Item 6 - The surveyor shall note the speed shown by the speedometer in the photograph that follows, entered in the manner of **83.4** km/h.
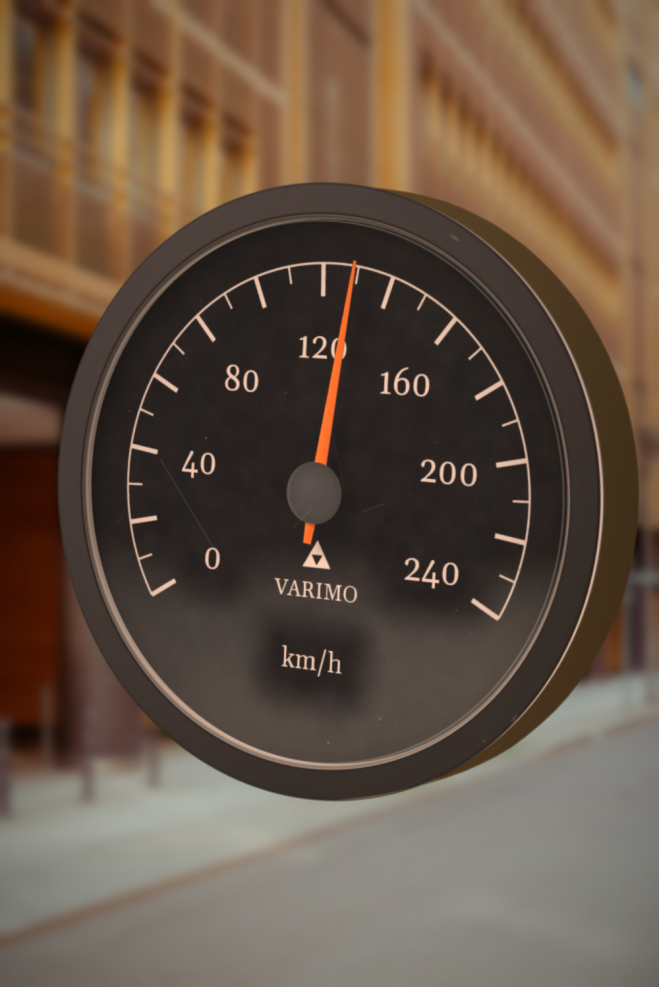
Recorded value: **130** km/h
